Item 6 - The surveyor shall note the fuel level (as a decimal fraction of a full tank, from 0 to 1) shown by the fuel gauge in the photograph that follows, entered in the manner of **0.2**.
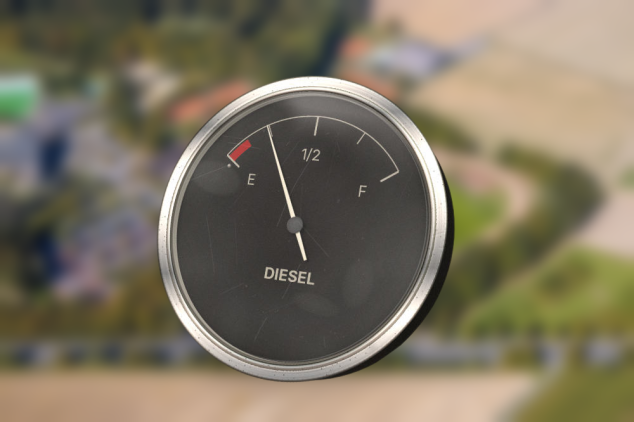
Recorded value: **0.25**
